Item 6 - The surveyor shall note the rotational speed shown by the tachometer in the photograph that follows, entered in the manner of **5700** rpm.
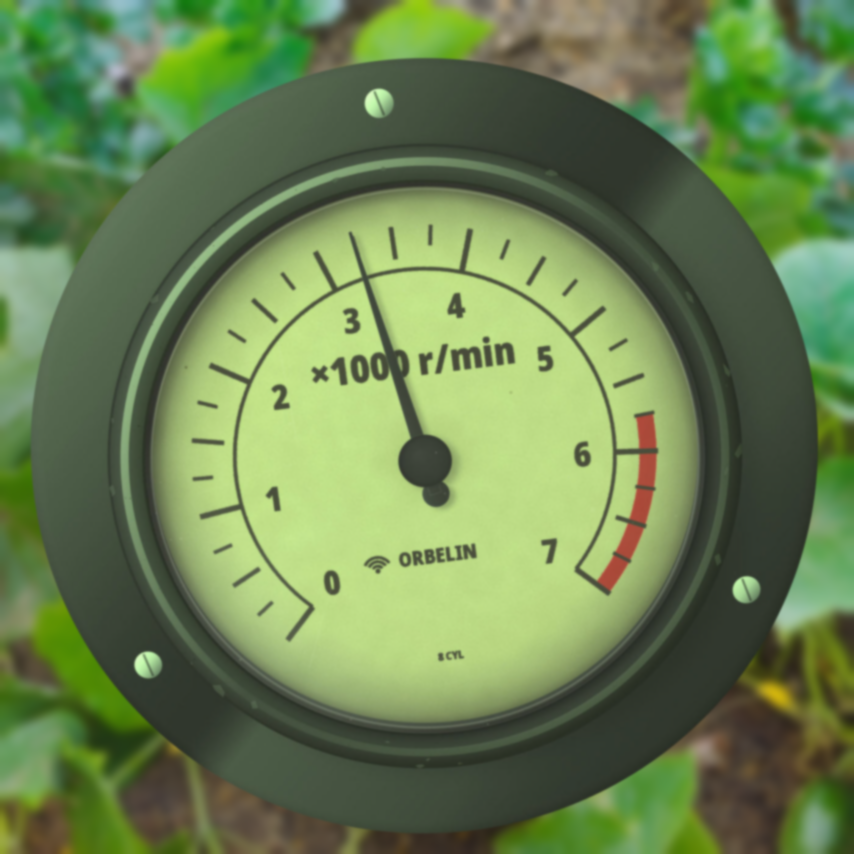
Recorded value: **3250** rpm
